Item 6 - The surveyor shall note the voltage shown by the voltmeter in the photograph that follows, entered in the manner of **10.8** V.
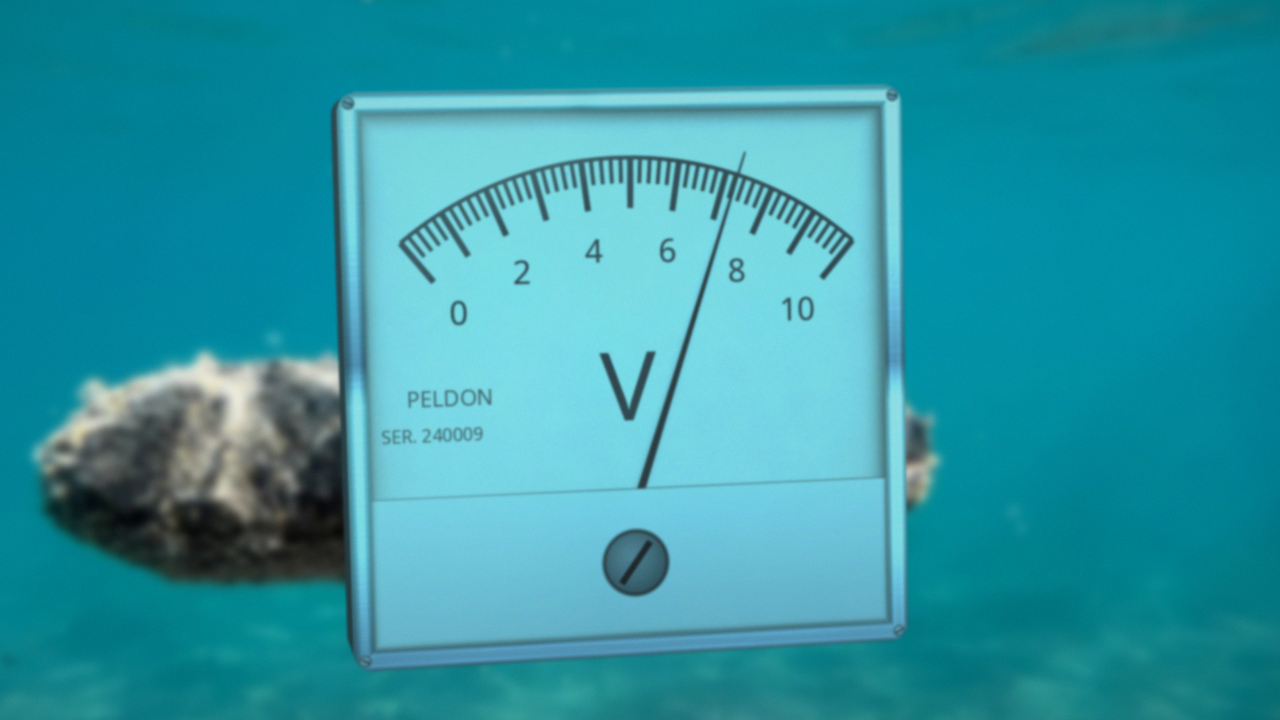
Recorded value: **7.2** V
